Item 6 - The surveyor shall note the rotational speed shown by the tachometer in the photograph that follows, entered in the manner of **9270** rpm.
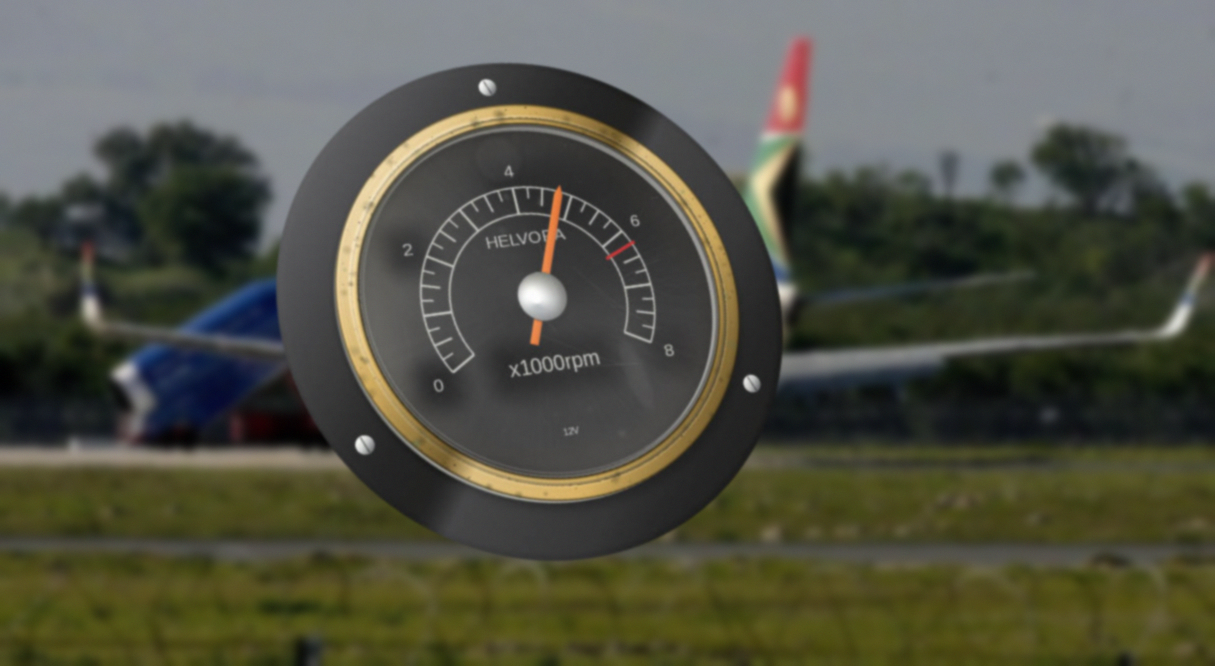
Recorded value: **4750** rpm
